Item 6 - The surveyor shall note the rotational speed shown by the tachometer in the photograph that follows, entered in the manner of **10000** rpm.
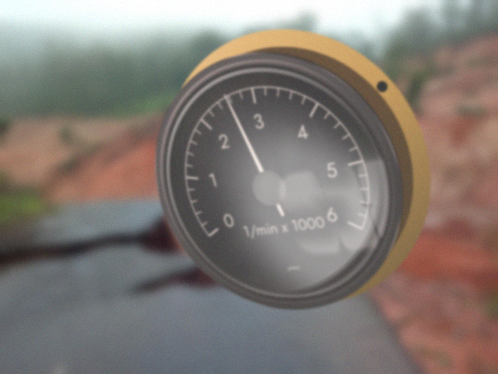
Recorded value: **2600** rpm
